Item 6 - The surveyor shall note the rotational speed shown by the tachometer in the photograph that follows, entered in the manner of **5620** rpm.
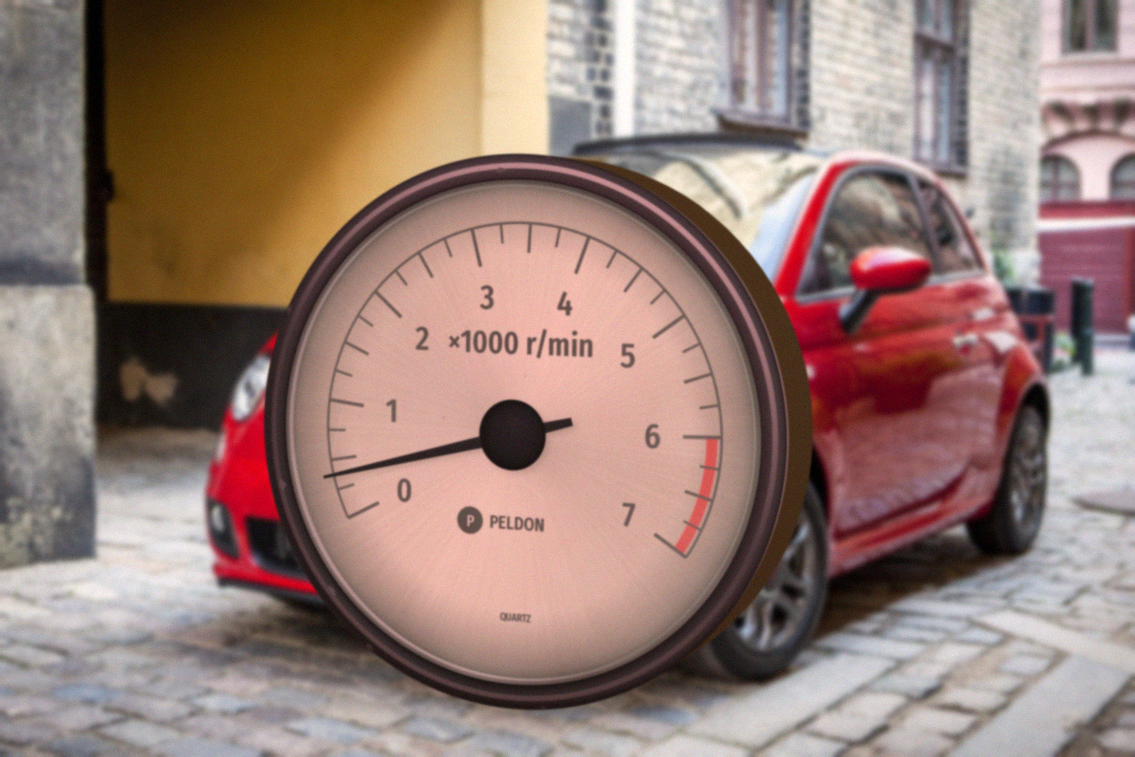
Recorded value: **375** rpm
